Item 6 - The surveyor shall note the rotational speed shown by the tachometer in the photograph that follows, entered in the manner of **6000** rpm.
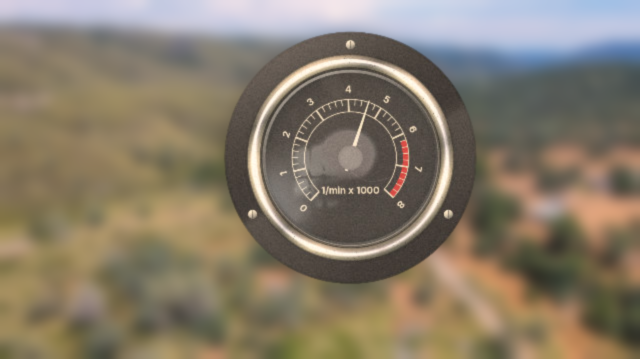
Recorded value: **4600** rpm
